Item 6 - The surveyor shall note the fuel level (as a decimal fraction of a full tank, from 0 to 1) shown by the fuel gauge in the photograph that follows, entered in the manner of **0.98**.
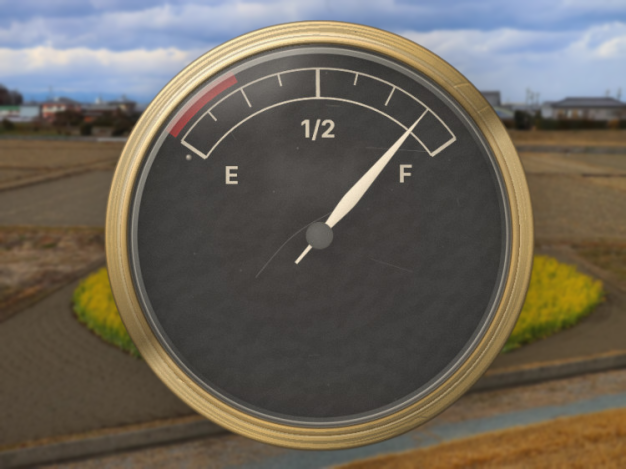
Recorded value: **0.875**
